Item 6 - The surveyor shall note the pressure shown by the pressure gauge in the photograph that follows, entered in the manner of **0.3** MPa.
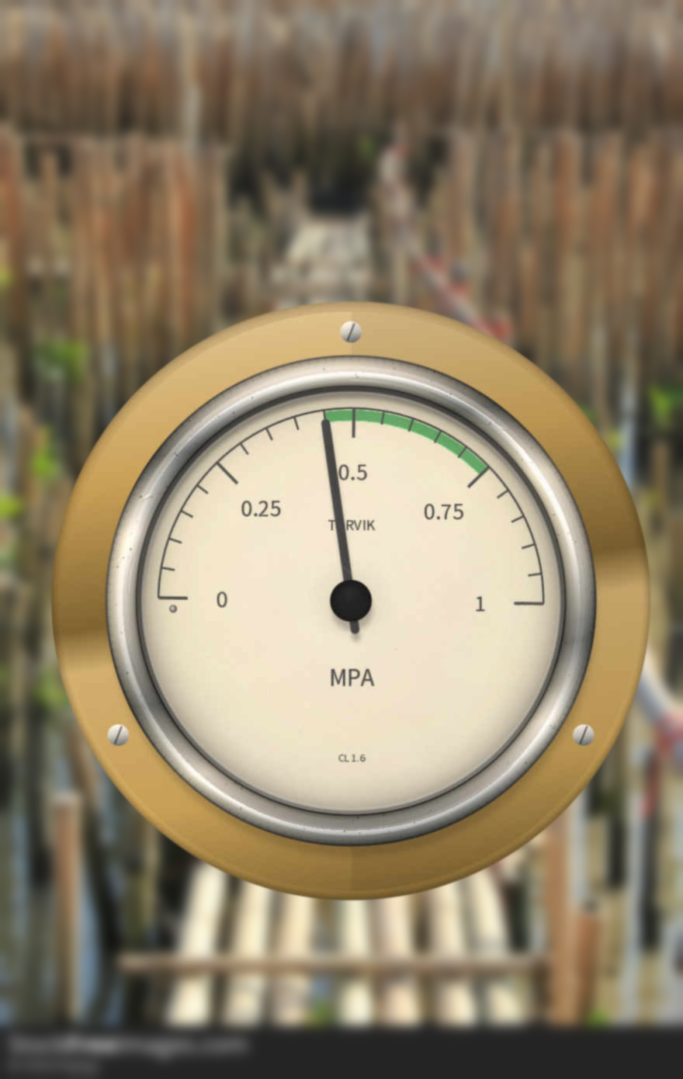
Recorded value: **0.45** MPa
